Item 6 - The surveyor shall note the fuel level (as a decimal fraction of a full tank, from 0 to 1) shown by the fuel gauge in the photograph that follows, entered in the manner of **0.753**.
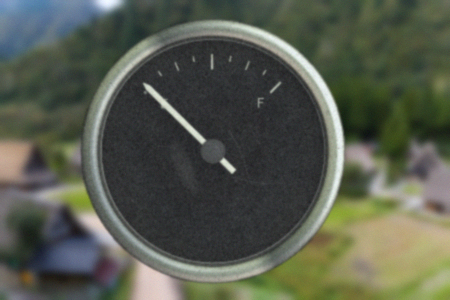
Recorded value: **0**
